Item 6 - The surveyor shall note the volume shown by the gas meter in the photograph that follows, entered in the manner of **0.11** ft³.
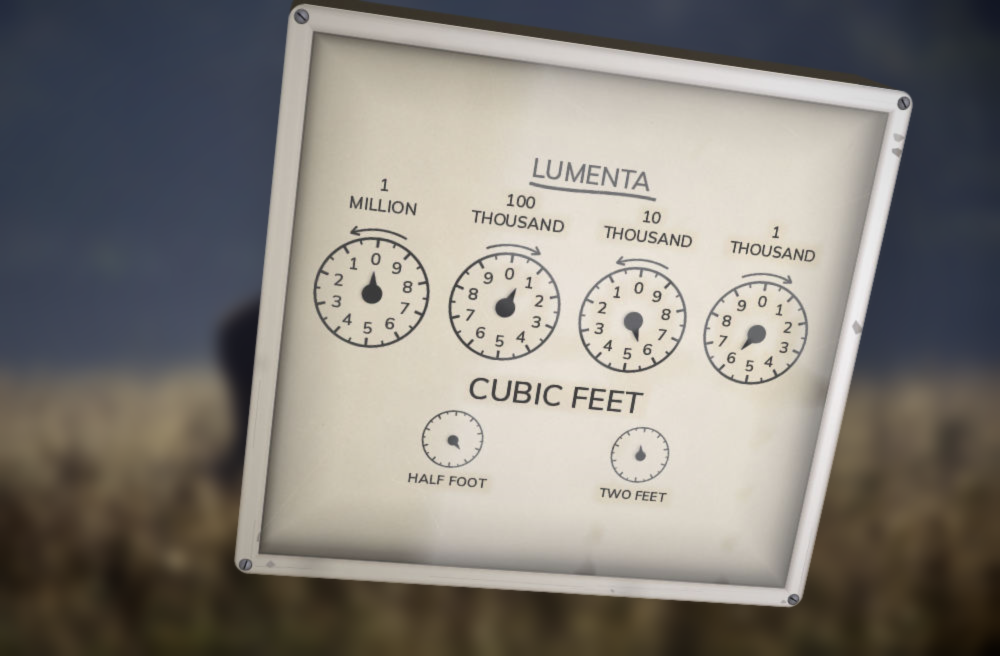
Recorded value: **5600** ft³
